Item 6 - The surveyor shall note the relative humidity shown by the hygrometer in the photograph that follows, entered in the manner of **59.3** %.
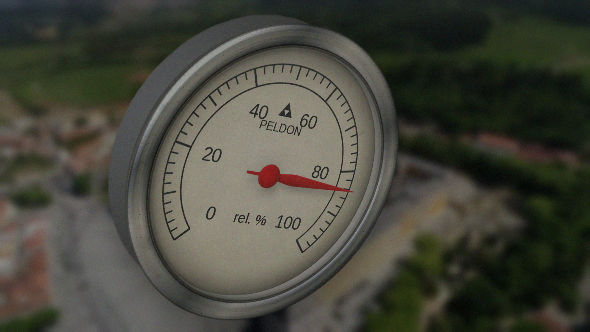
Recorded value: **84** %
